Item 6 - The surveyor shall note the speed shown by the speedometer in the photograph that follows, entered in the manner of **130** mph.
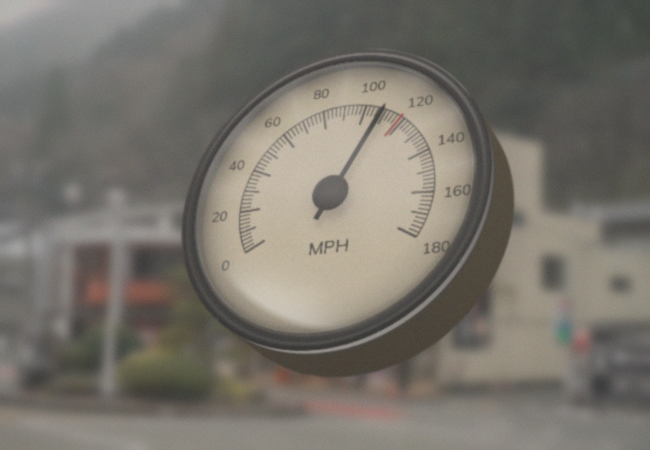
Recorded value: **110** mph
